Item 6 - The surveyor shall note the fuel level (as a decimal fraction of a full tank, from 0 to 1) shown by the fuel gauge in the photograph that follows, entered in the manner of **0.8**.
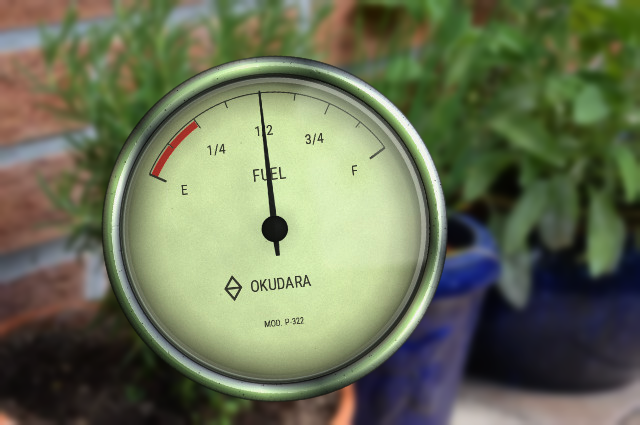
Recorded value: **0.5**
